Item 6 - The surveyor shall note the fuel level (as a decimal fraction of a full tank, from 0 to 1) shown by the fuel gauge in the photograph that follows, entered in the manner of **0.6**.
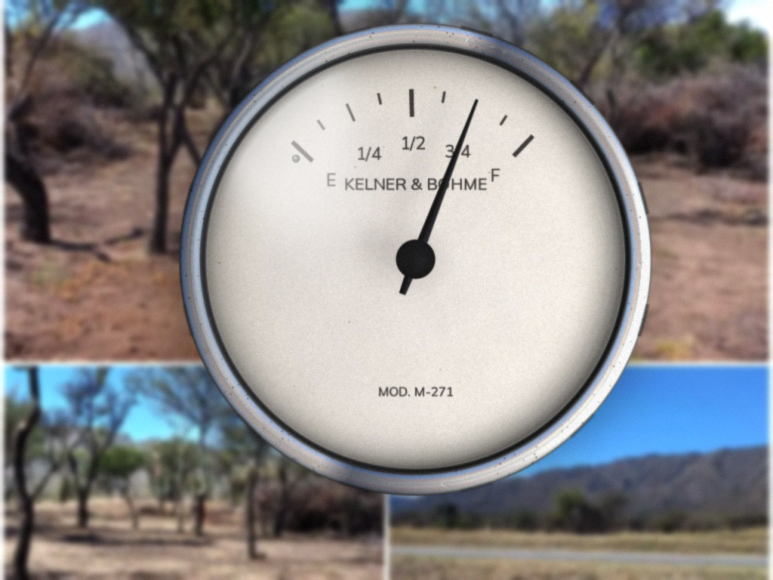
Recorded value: **0.75**
